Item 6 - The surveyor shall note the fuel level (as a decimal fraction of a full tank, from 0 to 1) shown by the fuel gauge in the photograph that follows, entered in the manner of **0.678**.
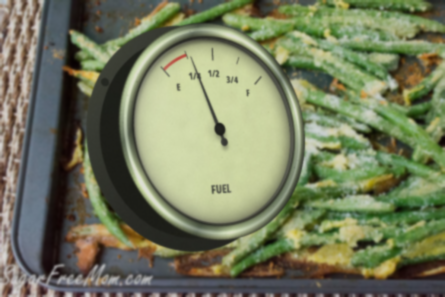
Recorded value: **0.25**
